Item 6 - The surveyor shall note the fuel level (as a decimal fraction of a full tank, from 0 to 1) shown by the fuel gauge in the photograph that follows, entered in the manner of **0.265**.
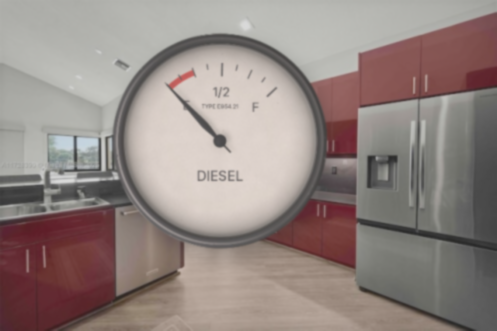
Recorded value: **0**
